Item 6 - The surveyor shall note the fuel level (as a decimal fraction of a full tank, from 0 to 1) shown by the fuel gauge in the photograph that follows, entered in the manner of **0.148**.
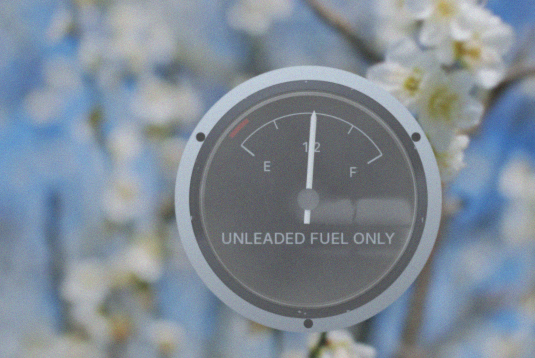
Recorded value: **0.5**
